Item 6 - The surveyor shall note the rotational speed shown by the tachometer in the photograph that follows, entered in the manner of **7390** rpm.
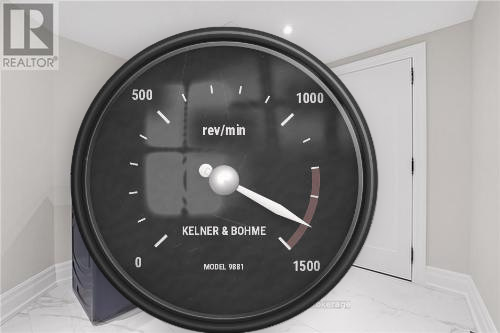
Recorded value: **1400** rpm
